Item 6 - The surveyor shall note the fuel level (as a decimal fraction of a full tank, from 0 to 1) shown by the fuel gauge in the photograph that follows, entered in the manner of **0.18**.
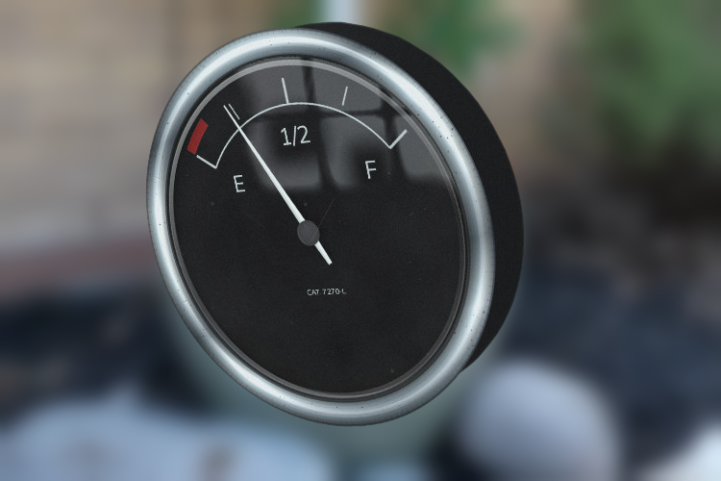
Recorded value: **0.25**
